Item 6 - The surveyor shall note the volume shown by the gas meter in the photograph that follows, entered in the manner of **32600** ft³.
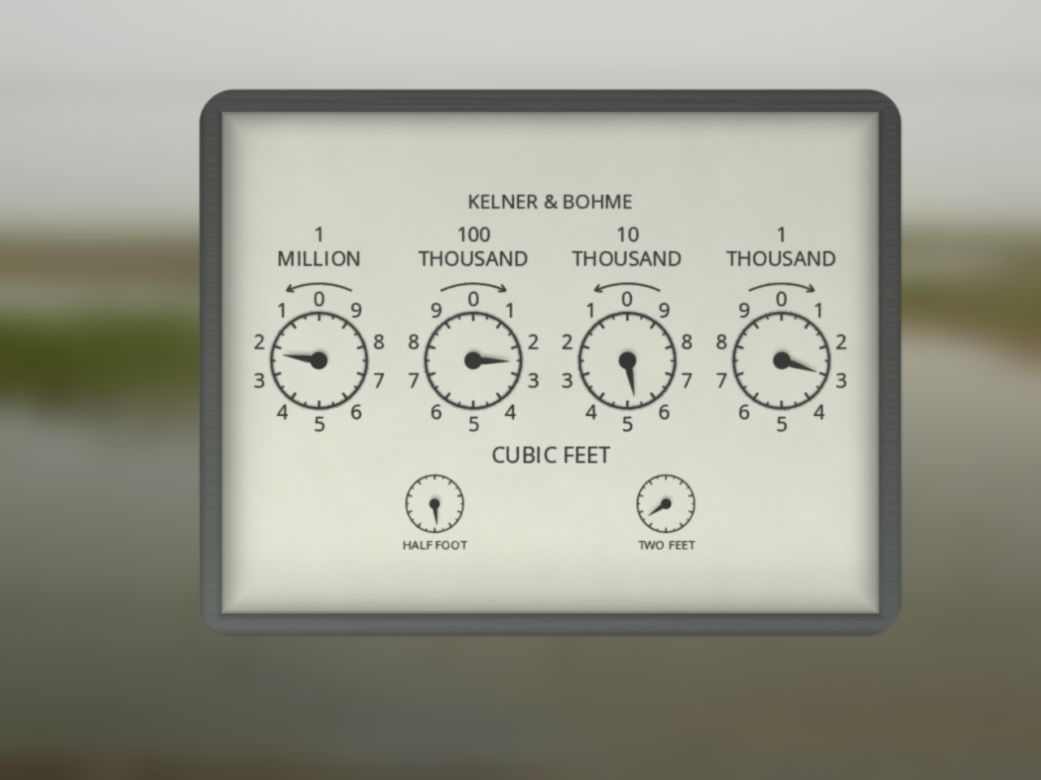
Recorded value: **225300** ft³
